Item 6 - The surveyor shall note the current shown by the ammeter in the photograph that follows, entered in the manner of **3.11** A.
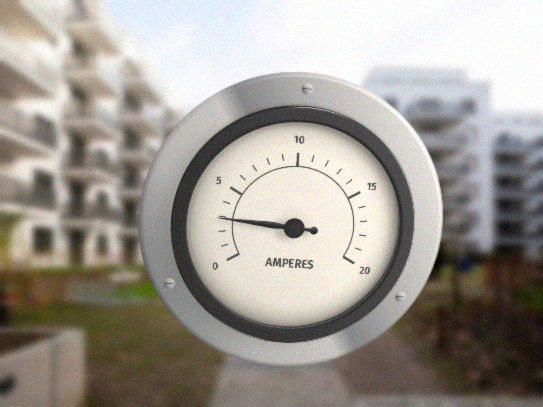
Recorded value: **3** A
